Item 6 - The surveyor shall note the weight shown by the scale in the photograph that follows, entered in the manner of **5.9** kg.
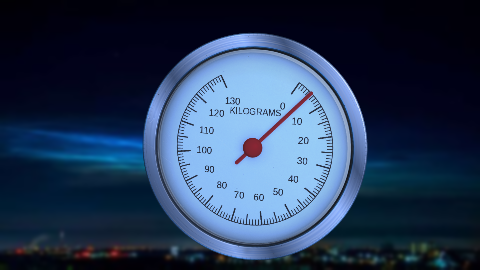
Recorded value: **5** kg
